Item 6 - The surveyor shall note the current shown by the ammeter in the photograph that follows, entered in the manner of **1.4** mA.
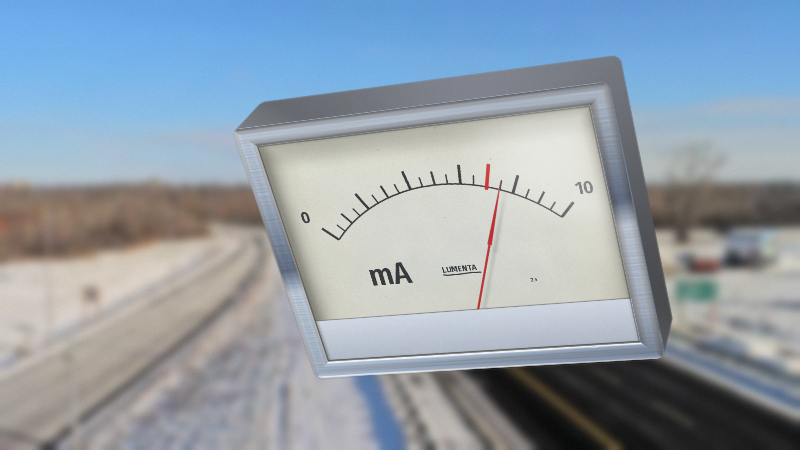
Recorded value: **7.5** mA
